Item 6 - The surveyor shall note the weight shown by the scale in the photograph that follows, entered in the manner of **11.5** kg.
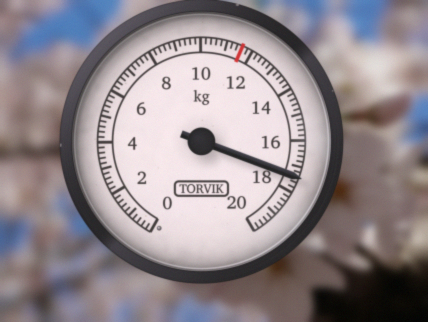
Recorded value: **17.4** kg
